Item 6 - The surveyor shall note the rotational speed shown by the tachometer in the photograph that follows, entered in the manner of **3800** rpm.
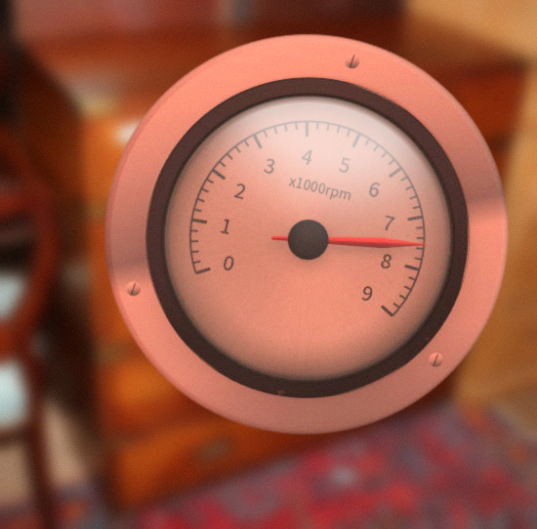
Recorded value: **7500** rpm
